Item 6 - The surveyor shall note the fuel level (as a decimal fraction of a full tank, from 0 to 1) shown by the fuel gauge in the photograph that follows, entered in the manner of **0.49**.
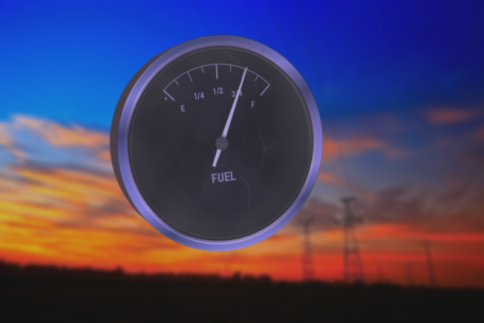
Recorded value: **0.75**
